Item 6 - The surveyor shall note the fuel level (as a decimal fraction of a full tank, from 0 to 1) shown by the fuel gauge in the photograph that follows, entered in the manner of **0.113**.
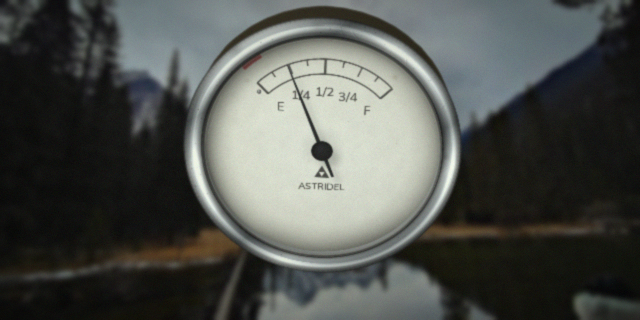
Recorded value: **0.25**
